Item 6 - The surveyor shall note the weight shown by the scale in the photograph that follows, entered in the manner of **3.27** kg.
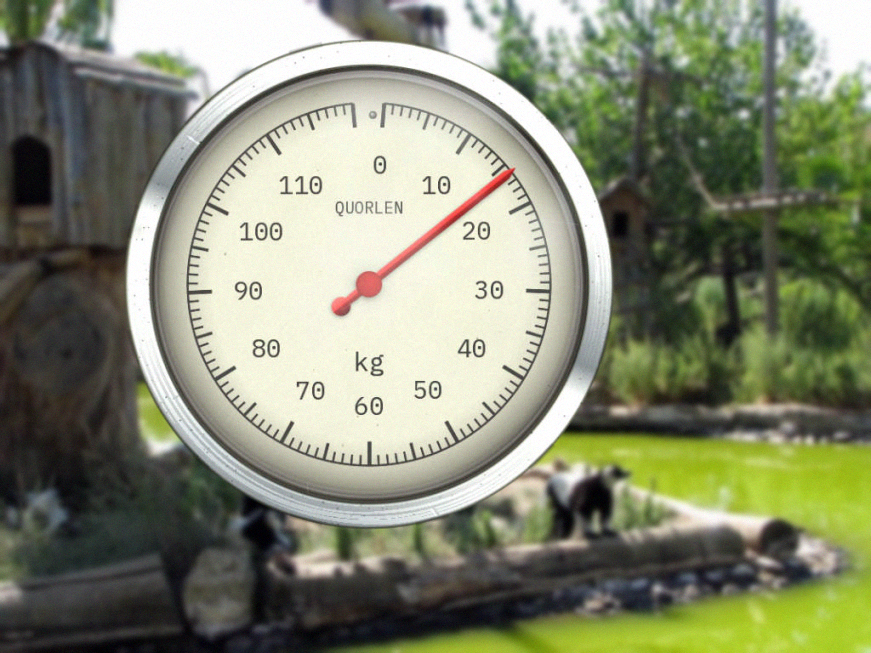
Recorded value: **16** kg
